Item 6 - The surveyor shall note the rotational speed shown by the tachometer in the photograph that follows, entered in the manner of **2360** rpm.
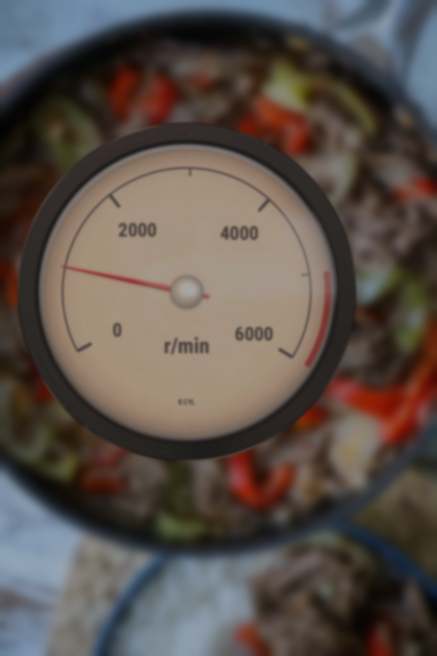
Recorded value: **1000** rpm
